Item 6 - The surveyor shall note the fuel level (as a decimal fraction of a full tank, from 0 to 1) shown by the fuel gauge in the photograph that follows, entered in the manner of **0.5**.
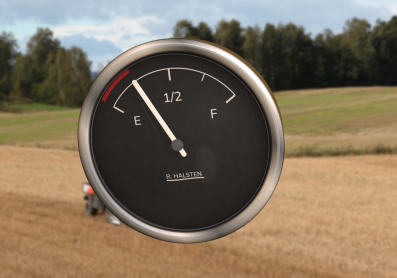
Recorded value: **0.25**
